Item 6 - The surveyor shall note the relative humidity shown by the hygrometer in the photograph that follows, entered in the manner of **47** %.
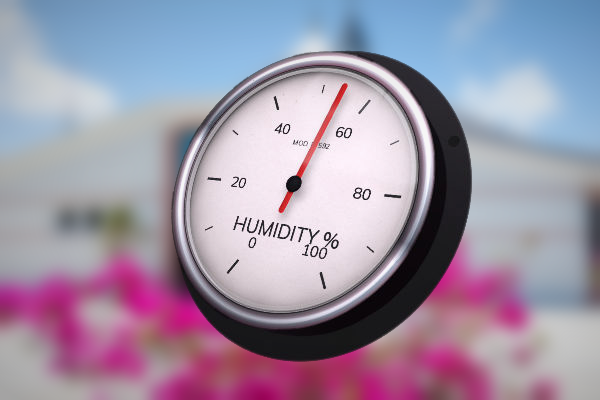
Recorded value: **55** %
